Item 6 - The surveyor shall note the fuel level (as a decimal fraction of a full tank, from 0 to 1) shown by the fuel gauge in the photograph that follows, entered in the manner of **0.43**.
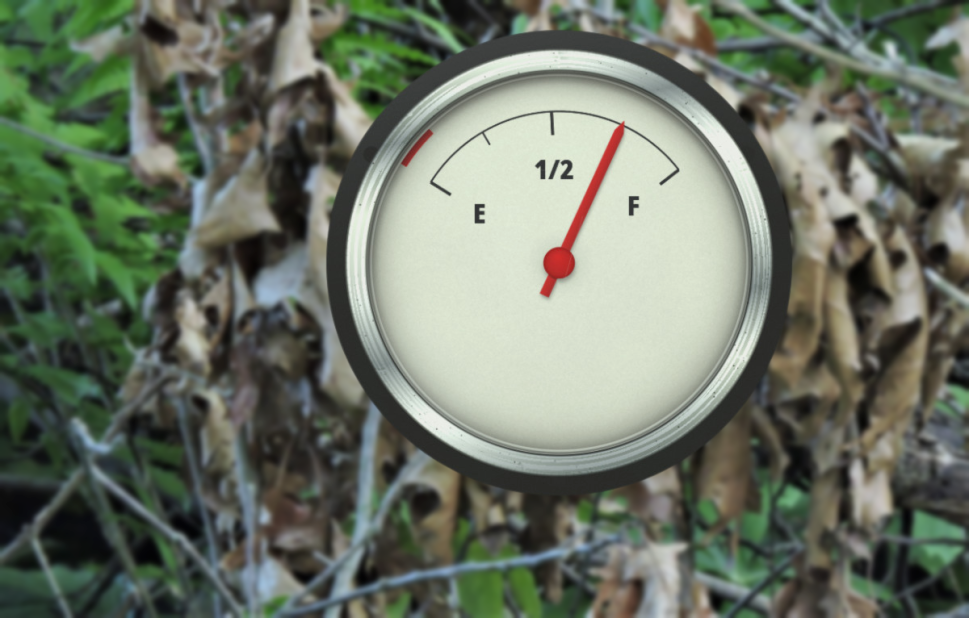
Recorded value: **0.75**
